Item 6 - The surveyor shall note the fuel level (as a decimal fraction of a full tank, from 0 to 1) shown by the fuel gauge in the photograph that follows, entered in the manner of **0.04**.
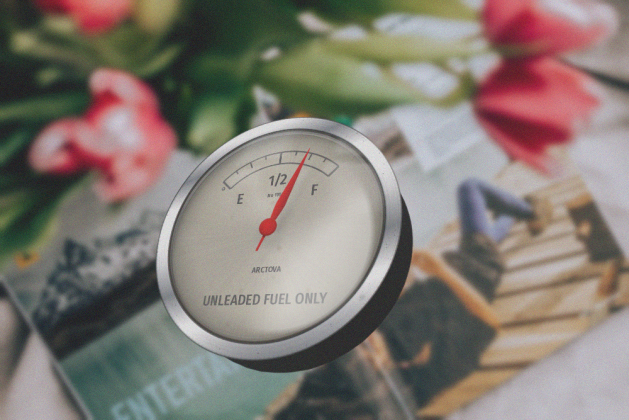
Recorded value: **0.75**
